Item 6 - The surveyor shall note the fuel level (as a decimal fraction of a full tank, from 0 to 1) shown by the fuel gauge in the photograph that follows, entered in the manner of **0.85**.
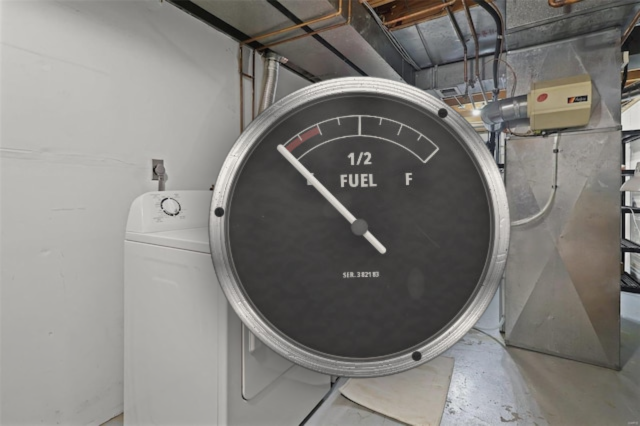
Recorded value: **0**
